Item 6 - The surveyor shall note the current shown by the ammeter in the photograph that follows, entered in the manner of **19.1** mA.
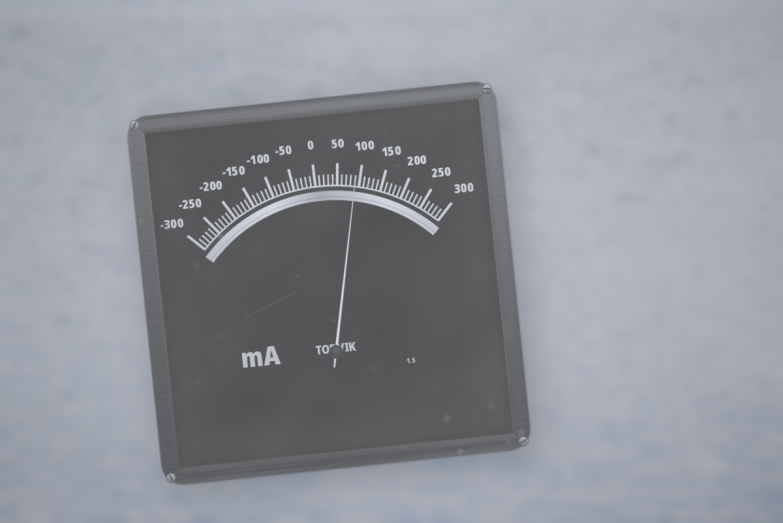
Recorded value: **90** mA
